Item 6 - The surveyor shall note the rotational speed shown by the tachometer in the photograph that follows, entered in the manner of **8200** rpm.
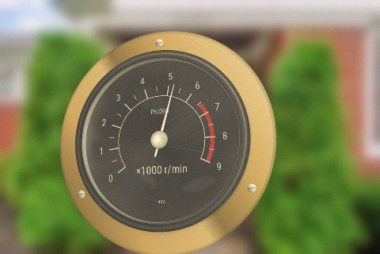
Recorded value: **5250** rpm
